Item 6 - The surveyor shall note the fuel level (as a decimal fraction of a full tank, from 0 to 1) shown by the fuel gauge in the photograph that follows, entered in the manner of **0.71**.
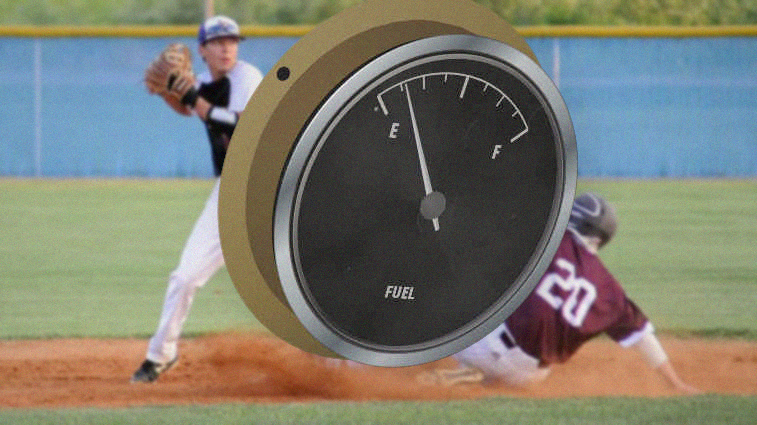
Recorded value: **0.125**
